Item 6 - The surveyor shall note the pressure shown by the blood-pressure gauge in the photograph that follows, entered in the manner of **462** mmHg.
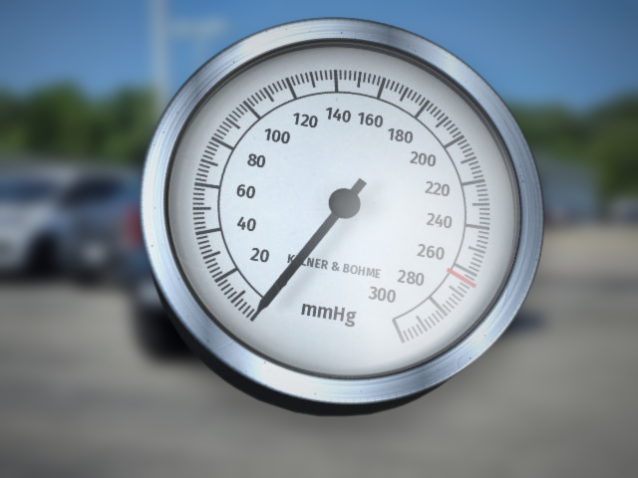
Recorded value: **0** mmHg
